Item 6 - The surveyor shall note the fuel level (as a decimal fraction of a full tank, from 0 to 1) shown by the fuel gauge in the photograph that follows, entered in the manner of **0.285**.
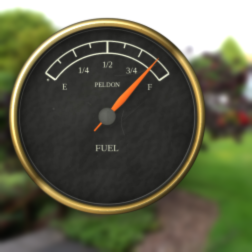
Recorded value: **0.875**
